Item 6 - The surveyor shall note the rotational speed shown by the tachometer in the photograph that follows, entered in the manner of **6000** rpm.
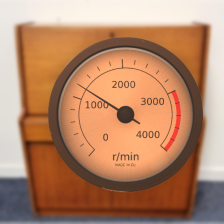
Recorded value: **1200** rpm
